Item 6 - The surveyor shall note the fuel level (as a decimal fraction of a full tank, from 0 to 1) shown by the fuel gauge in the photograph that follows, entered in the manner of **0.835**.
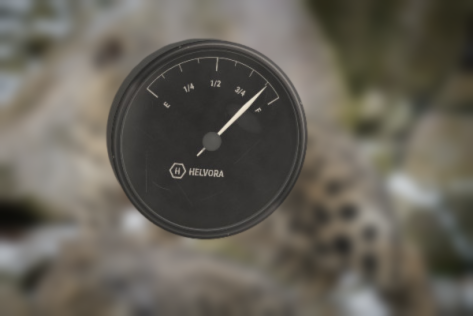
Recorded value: **0.875**
